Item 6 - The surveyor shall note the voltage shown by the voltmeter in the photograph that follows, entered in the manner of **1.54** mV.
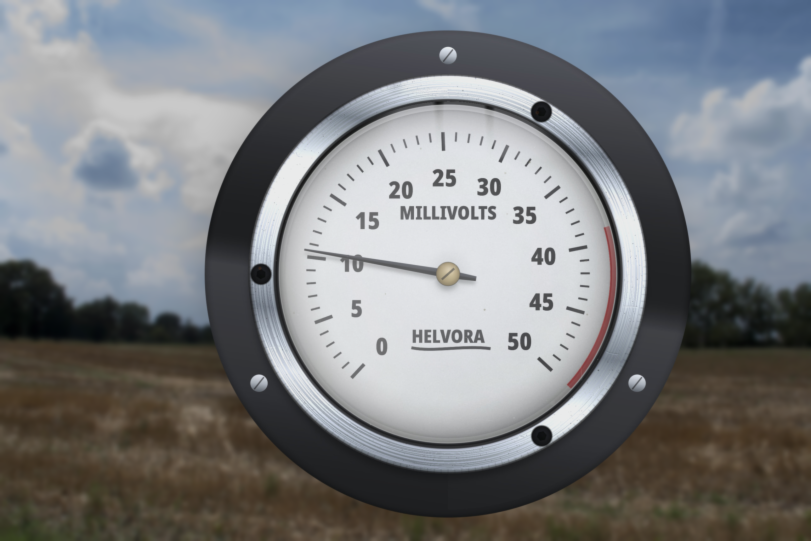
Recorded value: **10.5** mV
